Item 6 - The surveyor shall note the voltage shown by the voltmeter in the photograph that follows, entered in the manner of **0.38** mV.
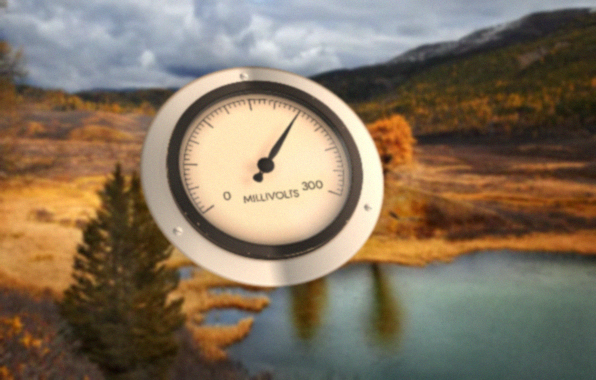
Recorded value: **200** mV
